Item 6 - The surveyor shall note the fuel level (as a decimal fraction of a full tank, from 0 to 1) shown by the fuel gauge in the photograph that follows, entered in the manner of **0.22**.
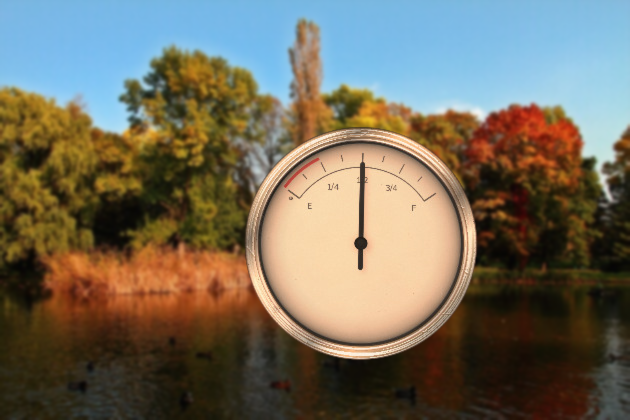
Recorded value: **0.5**
